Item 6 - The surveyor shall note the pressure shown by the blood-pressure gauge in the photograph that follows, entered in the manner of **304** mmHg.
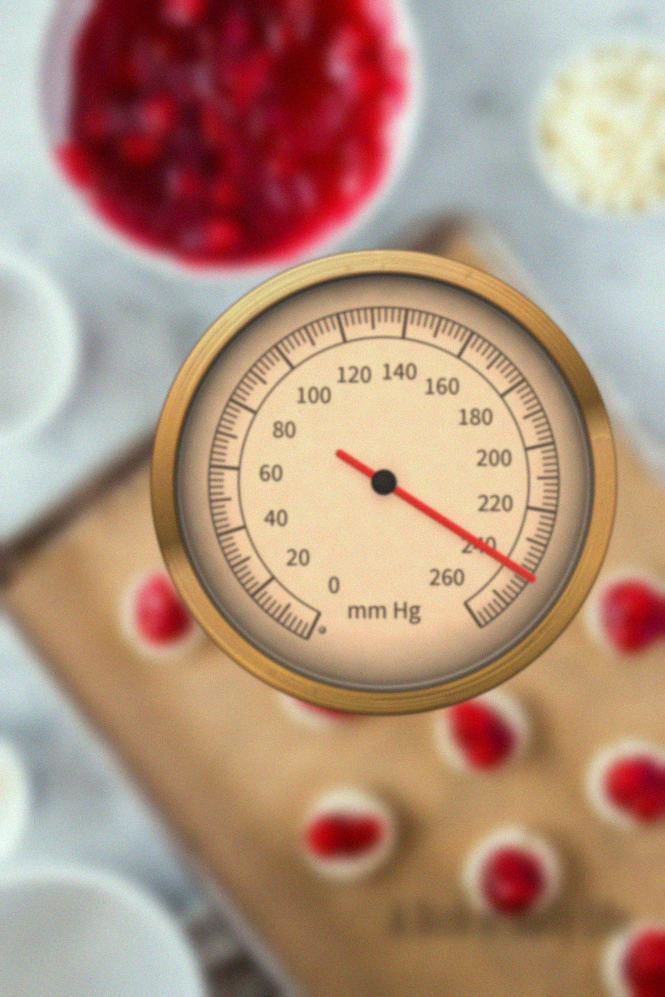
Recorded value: **240** mmHg
